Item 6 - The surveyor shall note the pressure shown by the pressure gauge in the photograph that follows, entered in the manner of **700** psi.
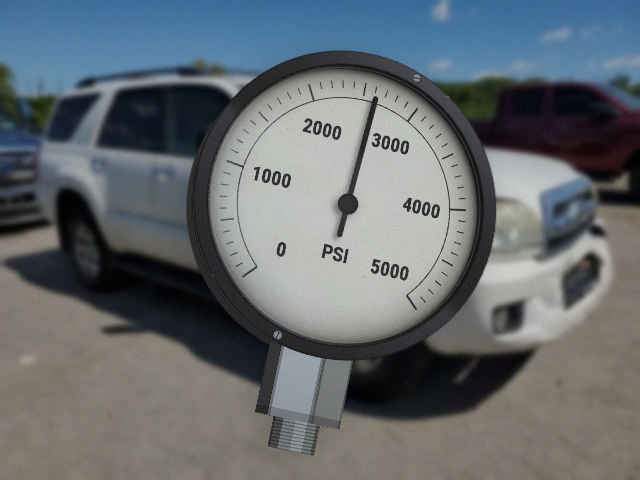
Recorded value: **2600** psi
